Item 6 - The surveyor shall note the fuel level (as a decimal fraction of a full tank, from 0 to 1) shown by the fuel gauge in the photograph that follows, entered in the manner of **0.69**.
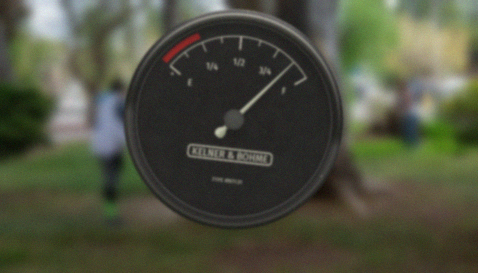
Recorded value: **0.875**
